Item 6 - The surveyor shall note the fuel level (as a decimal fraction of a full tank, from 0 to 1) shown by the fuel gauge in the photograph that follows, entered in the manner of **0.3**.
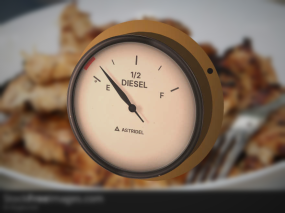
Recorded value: **0.125**
